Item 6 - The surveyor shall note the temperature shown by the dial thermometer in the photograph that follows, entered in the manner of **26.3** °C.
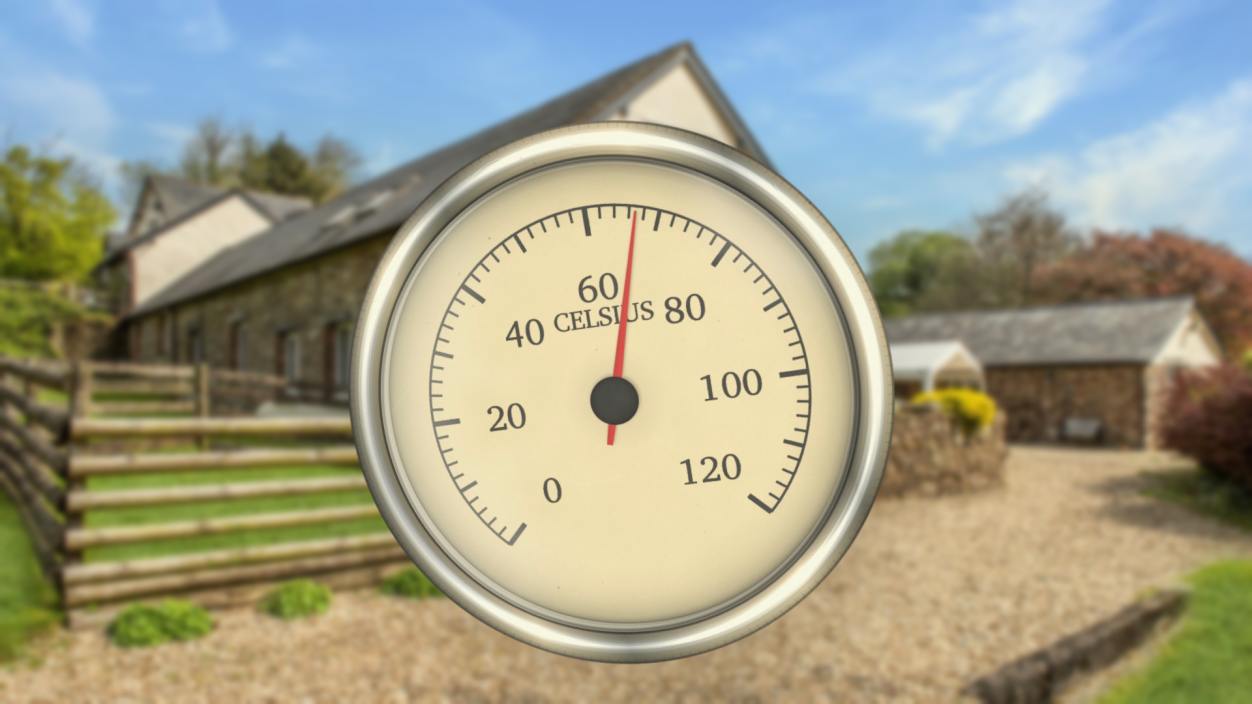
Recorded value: **67** °C
